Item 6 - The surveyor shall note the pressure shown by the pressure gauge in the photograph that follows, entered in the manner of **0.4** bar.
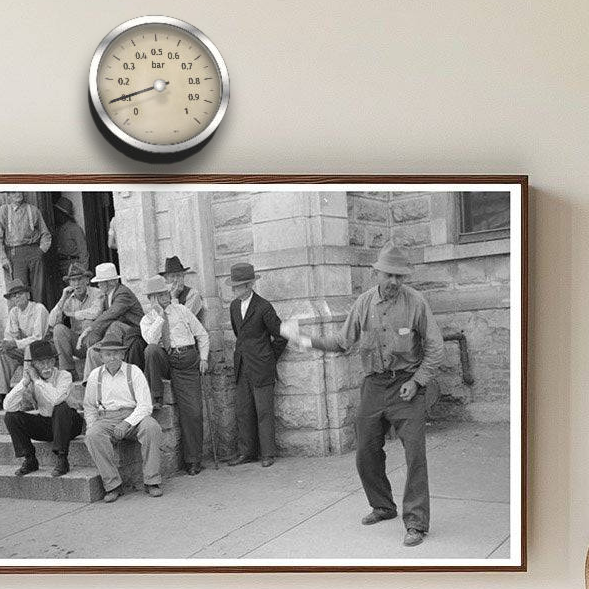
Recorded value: **0.1** bar
